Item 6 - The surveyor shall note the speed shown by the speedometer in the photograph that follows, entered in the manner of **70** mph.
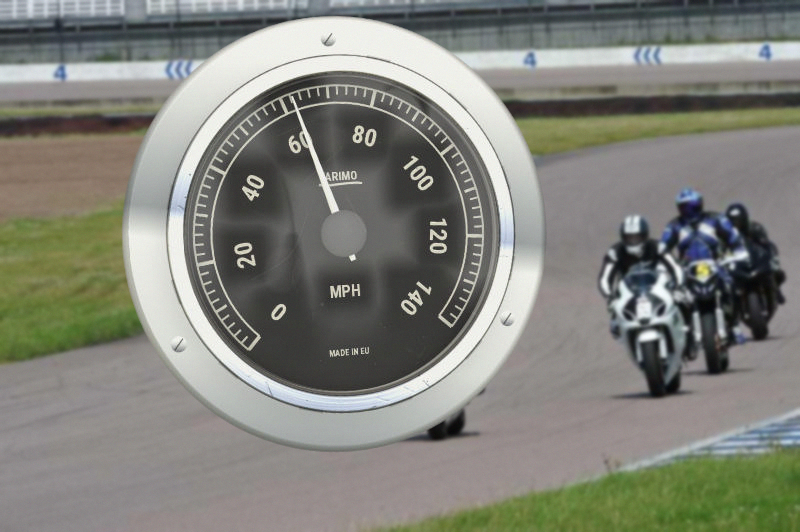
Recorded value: **62** mph
